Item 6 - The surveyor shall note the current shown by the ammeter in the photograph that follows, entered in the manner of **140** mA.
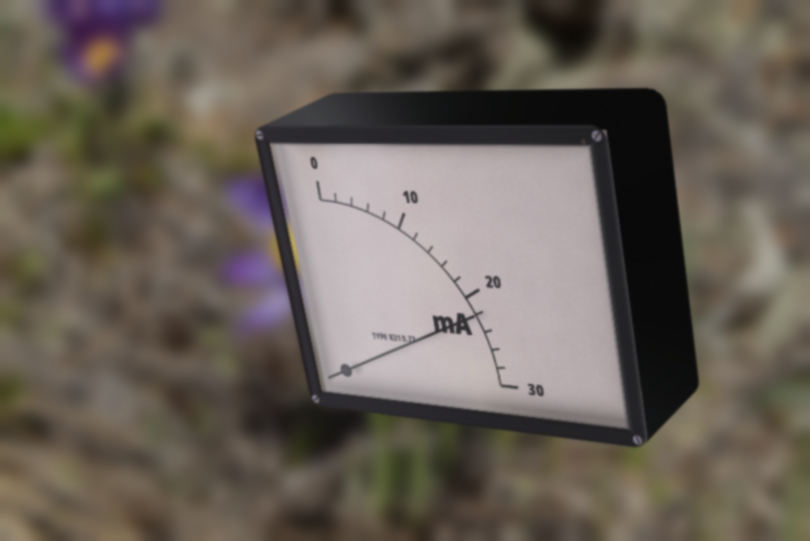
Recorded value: **22** mA
